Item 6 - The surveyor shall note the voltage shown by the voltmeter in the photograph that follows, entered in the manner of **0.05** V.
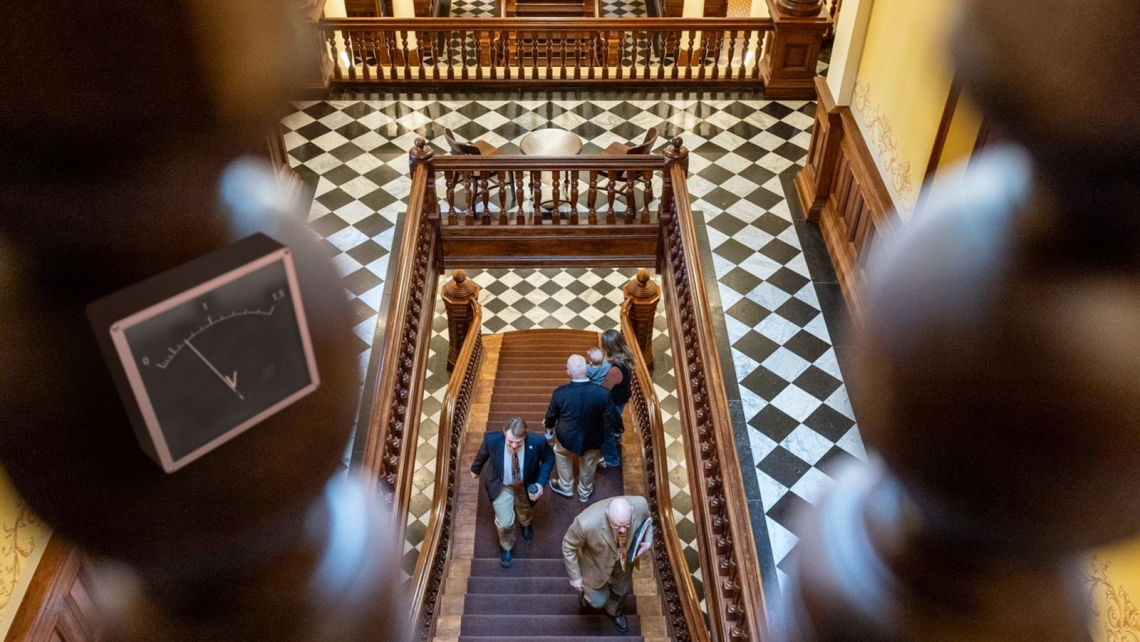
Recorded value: **0.7** V
